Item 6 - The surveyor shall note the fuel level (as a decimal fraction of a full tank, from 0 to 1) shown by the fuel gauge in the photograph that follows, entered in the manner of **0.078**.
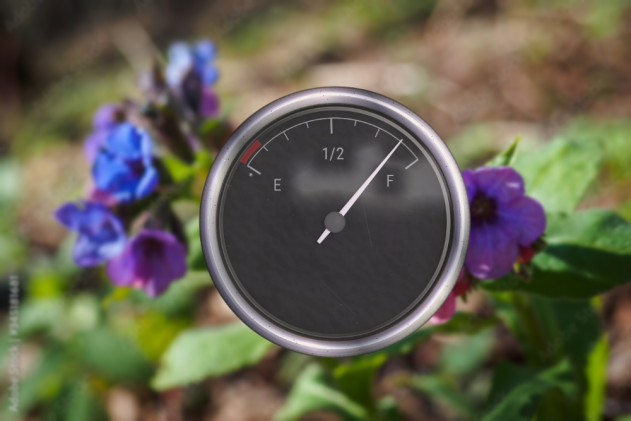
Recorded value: **0.875**
